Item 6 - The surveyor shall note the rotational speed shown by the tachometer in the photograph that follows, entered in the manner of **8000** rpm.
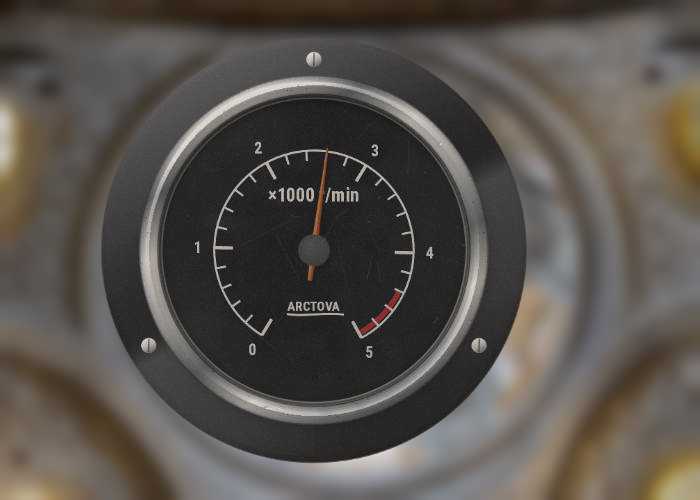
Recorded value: **2600** rpm
